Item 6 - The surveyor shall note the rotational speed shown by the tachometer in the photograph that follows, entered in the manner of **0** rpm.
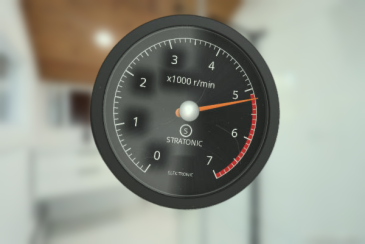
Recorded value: **5200** rpm
